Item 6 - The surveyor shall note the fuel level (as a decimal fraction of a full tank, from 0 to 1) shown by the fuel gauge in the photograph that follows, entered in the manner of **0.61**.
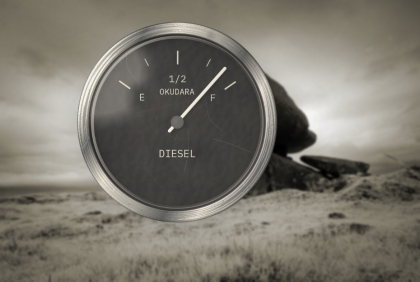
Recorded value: **0.875**
